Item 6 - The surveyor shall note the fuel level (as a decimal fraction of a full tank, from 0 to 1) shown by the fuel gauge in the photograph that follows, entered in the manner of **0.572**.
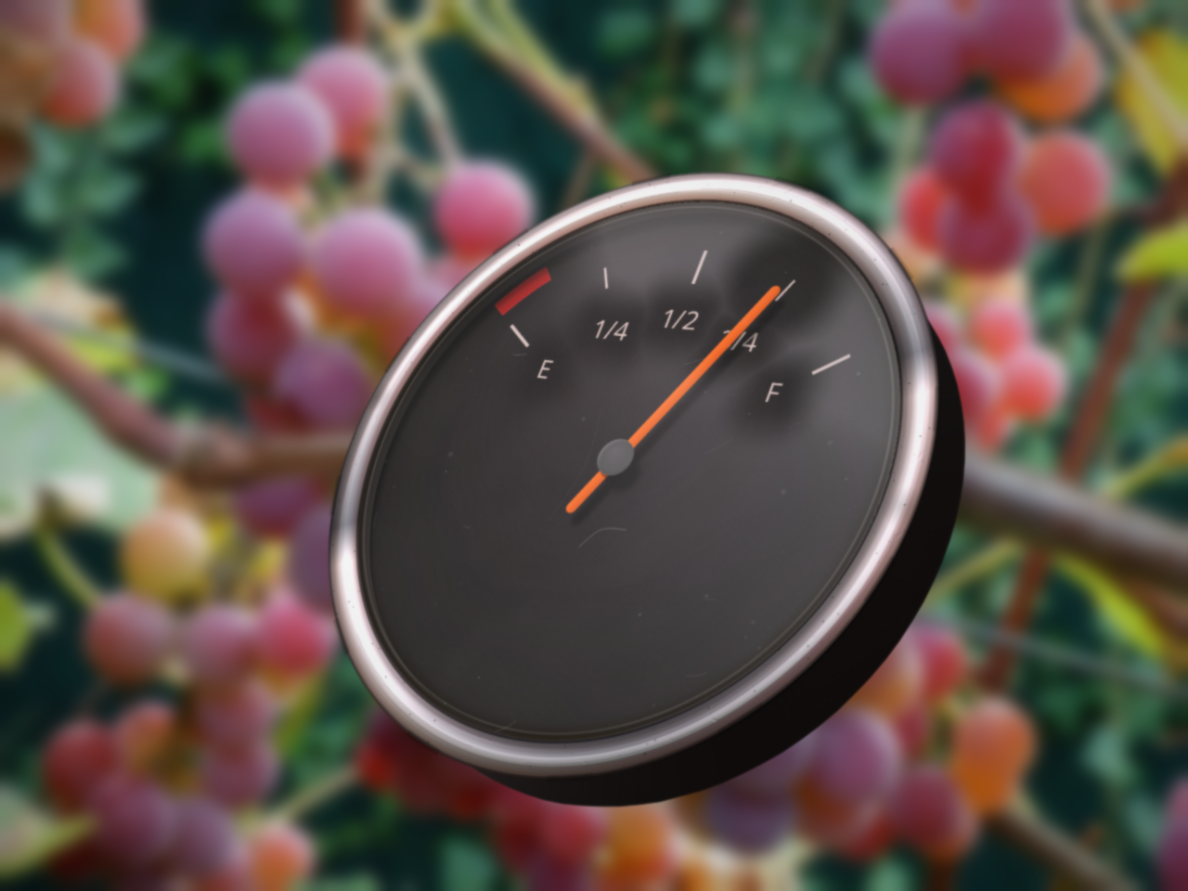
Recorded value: **0.75**
